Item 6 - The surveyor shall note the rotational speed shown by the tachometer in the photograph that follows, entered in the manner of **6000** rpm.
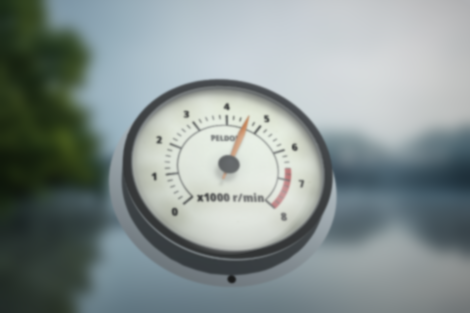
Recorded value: **4600** rpm
